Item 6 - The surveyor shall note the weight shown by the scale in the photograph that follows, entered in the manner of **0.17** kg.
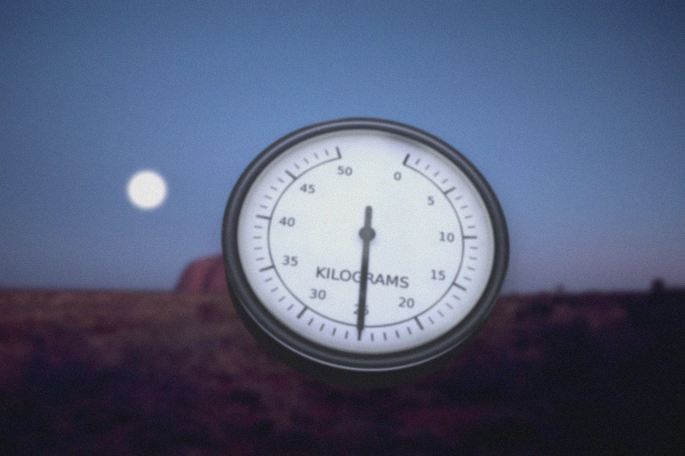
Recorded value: **25** kg
